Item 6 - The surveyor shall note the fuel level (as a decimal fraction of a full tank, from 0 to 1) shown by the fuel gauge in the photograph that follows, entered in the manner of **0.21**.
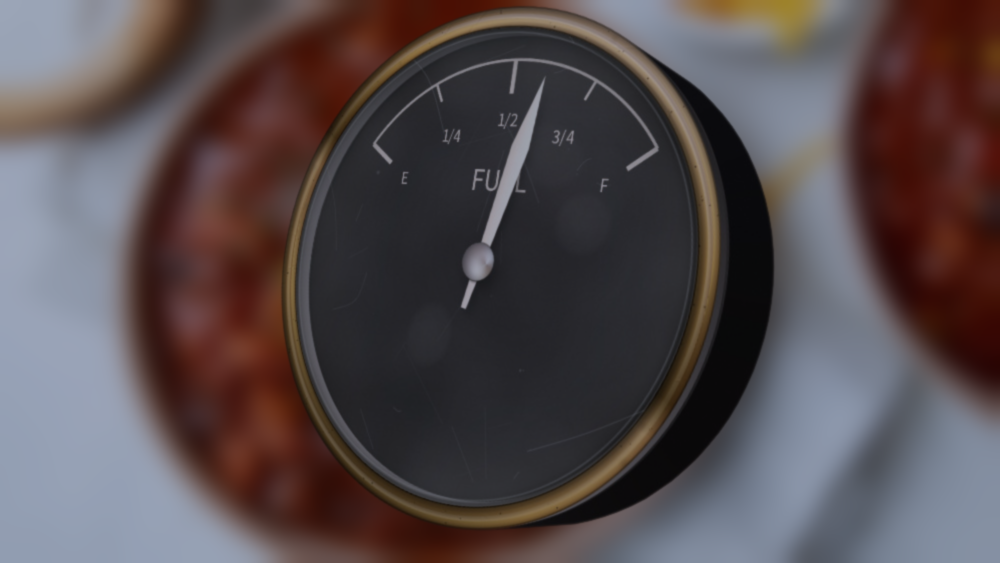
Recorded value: **0.625**
